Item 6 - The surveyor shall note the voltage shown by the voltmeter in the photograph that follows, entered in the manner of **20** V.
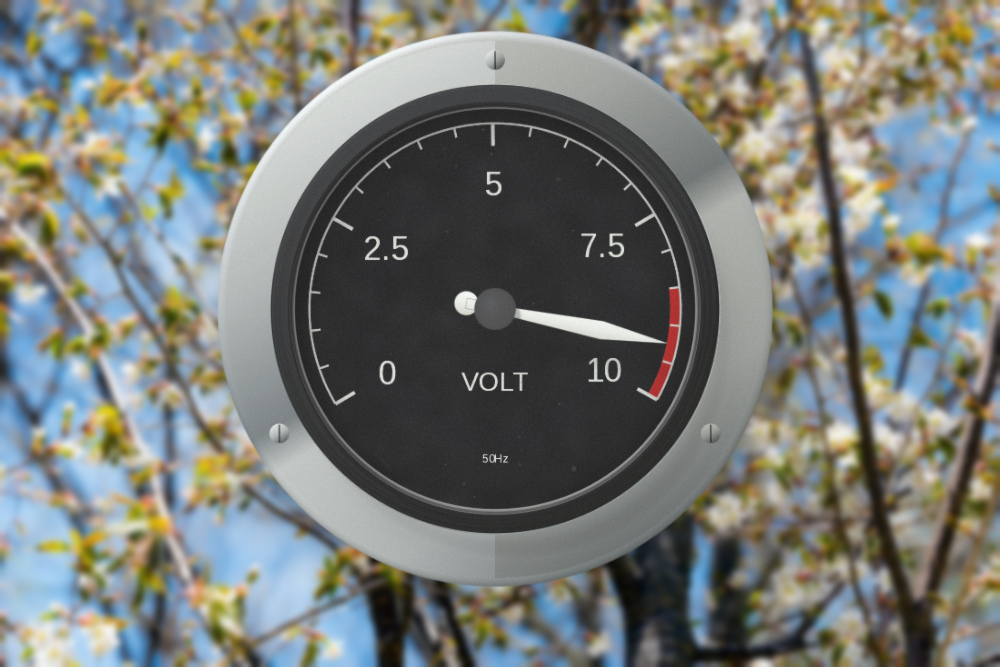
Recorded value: **9.25** V
